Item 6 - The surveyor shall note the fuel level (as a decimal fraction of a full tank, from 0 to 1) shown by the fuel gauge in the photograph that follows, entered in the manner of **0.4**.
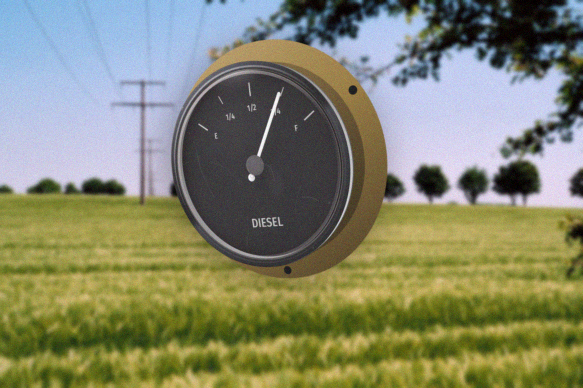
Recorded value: **0.75**
